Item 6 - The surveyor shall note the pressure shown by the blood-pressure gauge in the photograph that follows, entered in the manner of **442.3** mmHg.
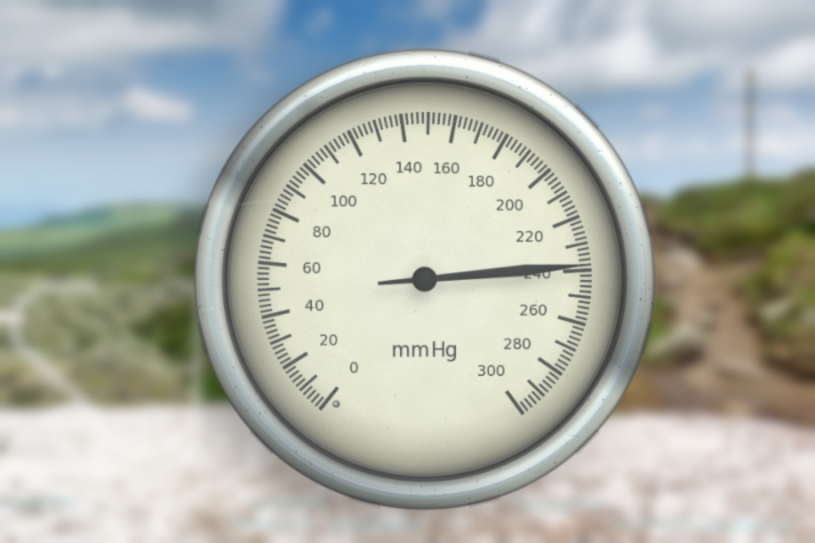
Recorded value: **238** mmHg
